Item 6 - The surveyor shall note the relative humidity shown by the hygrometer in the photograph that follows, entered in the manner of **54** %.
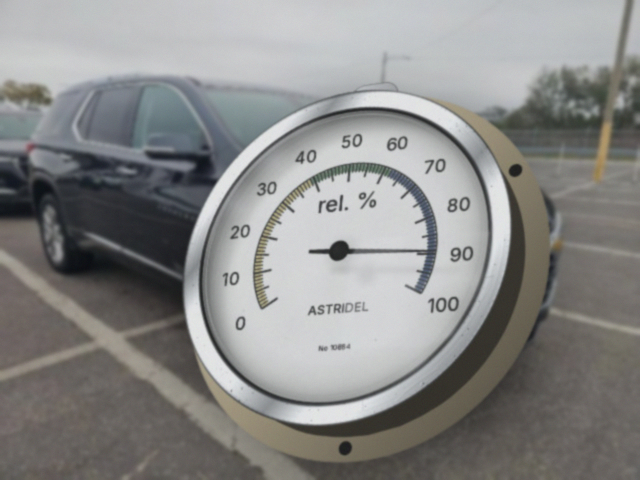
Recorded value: **90** %
